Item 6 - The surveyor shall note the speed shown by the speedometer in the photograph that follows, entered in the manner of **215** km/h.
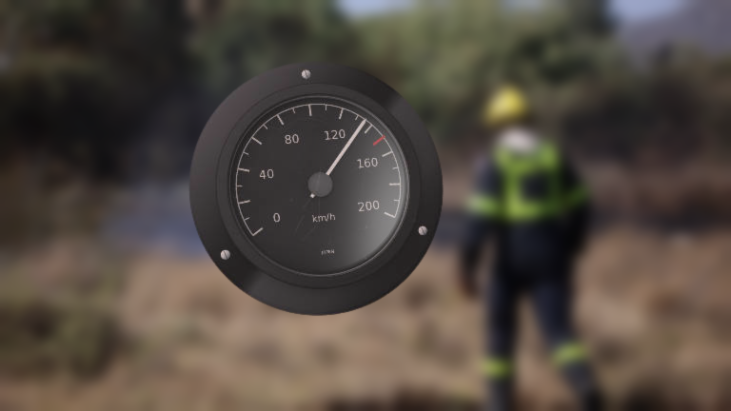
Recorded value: **135** km/h
